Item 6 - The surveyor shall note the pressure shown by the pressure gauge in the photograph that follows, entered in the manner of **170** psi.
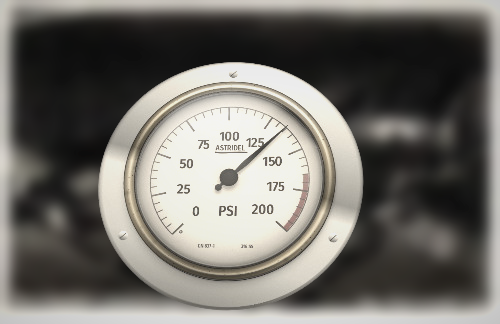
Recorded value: **135** psi
